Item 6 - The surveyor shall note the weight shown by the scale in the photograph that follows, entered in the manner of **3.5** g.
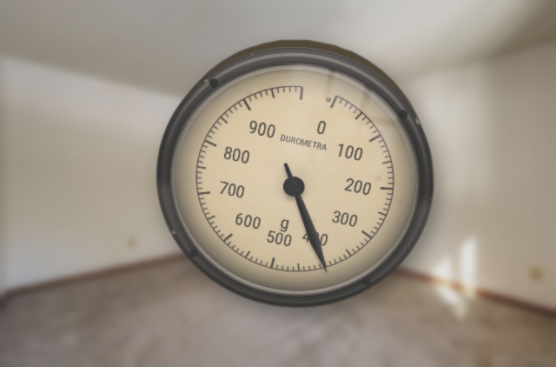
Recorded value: **400** g
